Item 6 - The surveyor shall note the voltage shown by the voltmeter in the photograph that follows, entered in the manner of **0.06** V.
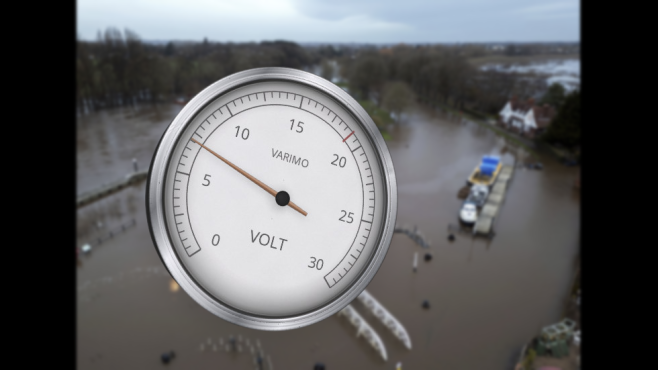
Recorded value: **7** V
